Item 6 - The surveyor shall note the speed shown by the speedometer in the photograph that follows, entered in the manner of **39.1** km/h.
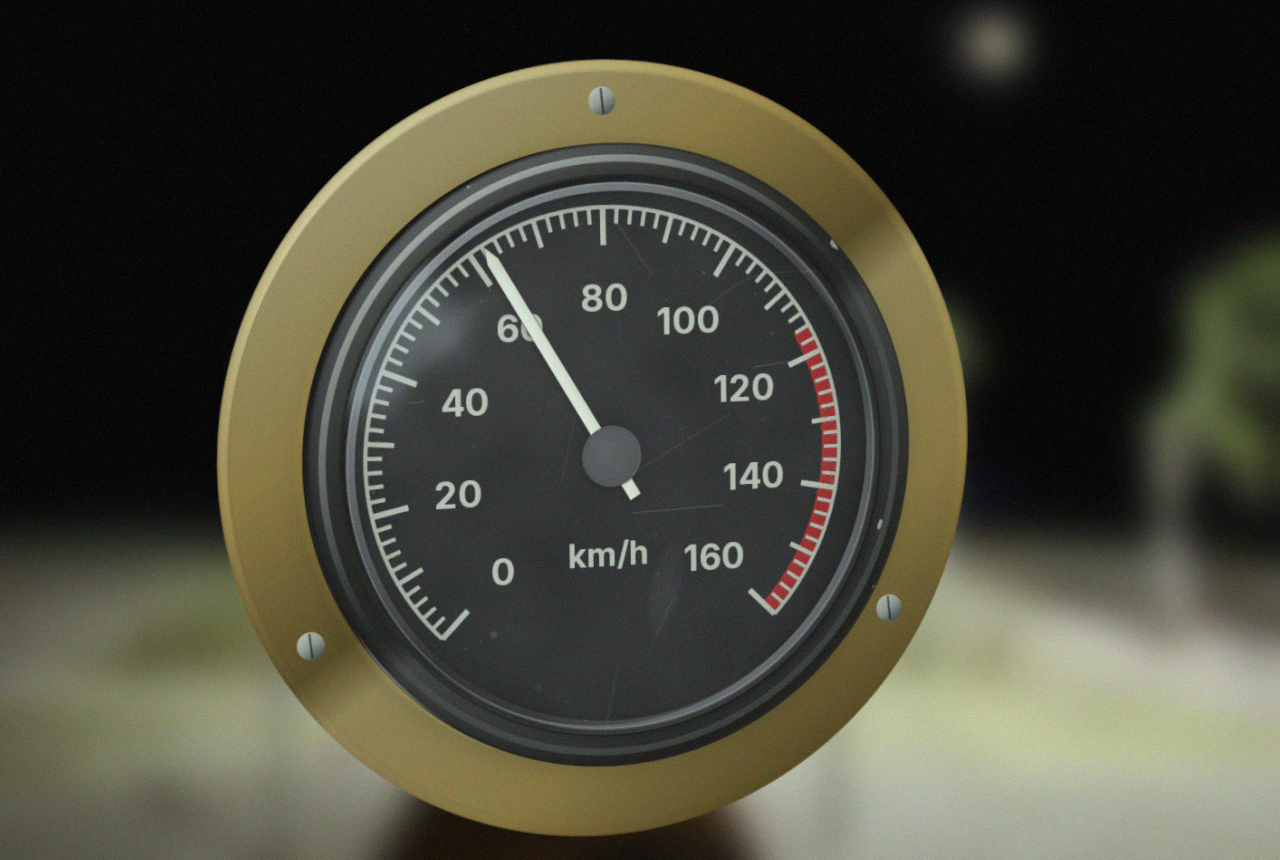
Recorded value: **62** km/h
